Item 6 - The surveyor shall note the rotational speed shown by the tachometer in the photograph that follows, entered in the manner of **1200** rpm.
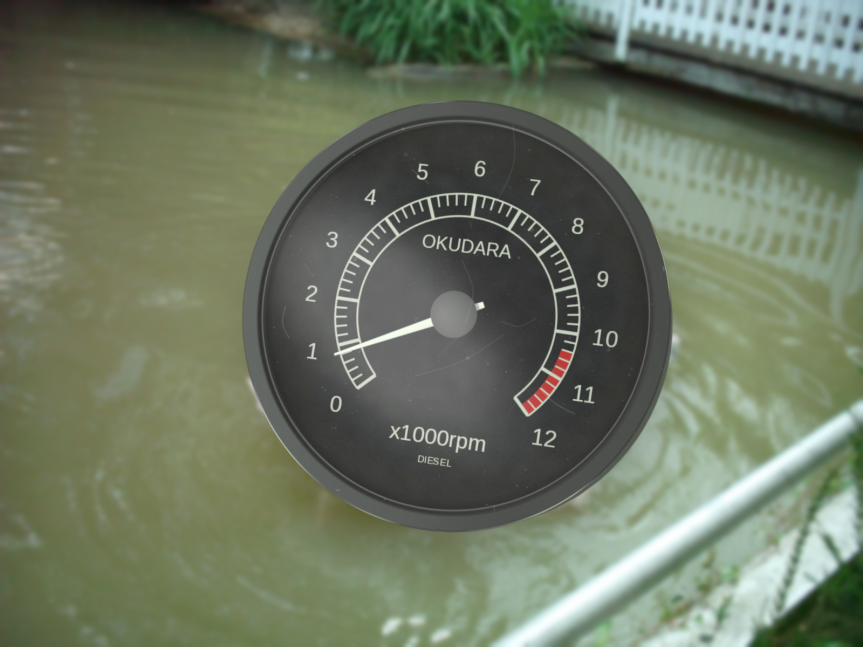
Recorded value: **800** rpm
